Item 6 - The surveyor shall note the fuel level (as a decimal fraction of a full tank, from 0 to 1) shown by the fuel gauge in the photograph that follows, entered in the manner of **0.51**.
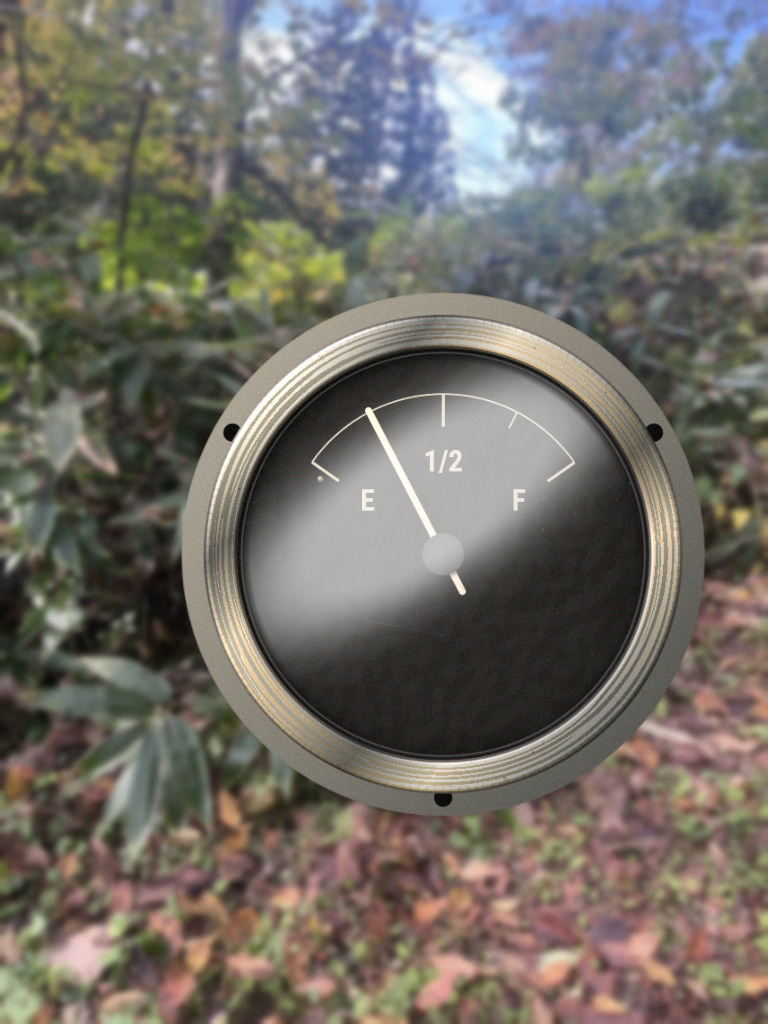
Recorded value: **0.25**
